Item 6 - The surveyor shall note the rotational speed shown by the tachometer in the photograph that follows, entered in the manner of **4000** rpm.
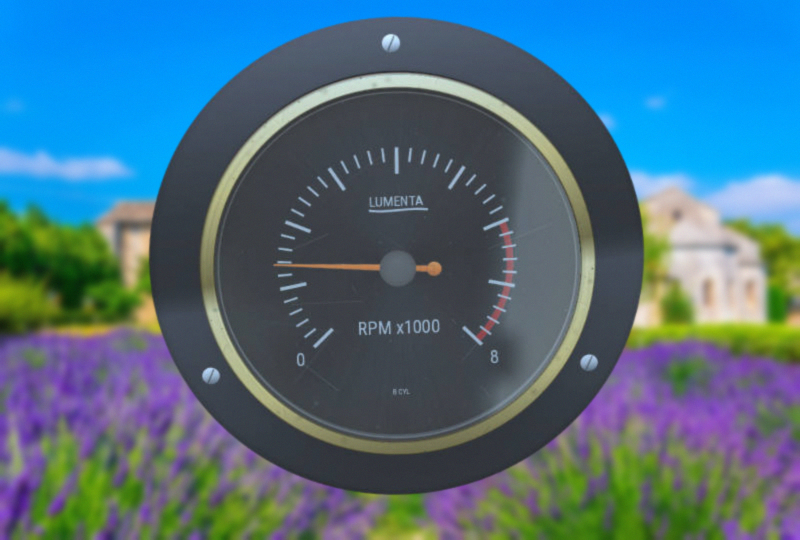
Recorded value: **1400** rpm
